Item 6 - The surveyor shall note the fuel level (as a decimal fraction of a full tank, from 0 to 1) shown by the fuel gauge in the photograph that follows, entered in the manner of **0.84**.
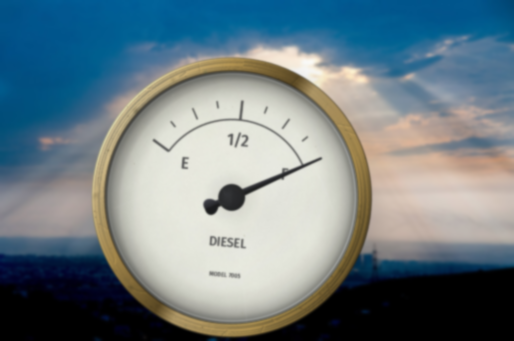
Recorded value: **1**
